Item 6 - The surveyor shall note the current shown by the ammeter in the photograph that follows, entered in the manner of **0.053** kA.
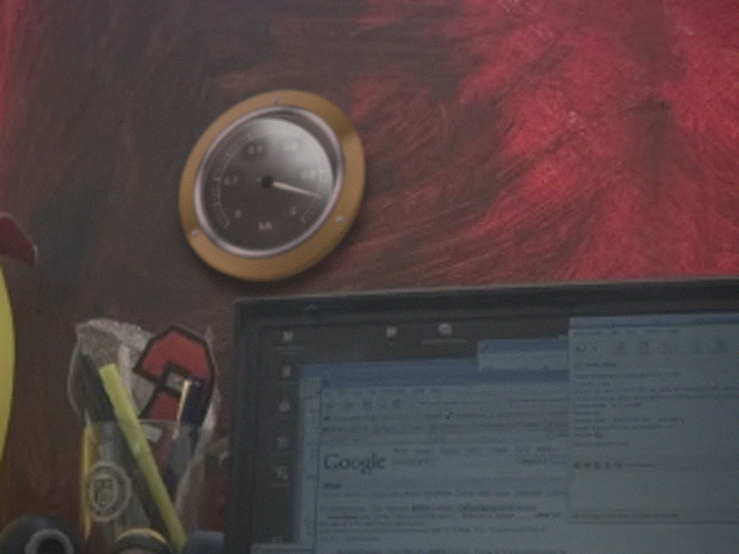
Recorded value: **0.9** kA
